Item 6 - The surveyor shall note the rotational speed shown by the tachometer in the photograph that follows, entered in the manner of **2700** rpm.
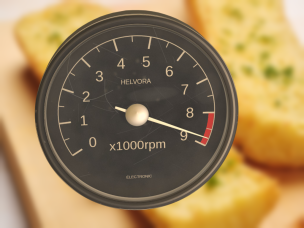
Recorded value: **8750** rpm
